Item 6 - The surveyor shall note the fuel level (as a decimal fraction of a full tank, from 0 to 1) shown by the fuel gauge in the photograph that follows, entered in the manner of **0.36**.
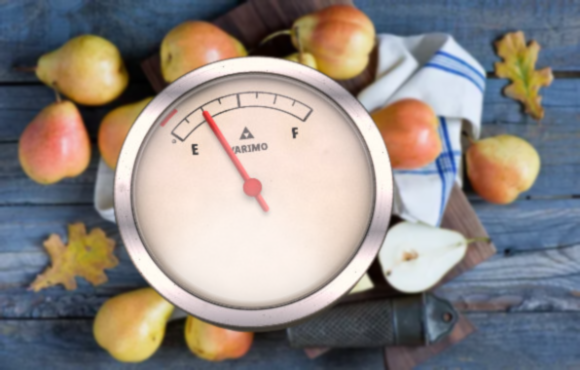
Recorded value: **0.25**
